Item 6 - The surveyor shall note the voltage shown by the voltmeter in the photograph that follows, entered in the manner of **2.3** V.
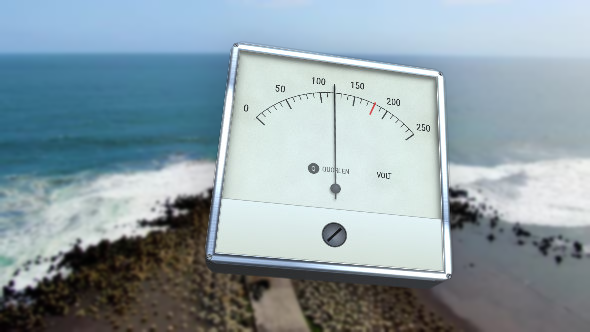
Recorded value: **120** V
